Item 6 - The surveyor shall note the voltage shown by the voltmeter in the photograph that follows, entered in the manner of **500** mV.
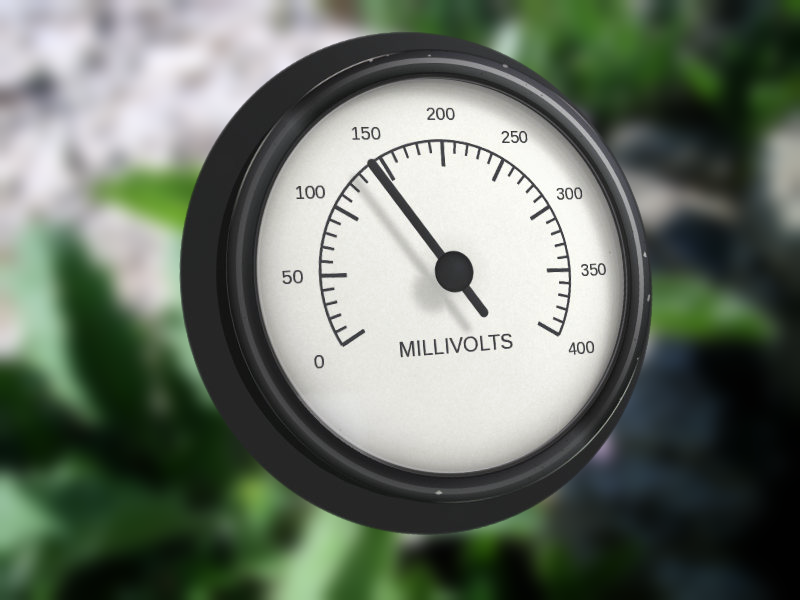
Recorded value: **140** mV
